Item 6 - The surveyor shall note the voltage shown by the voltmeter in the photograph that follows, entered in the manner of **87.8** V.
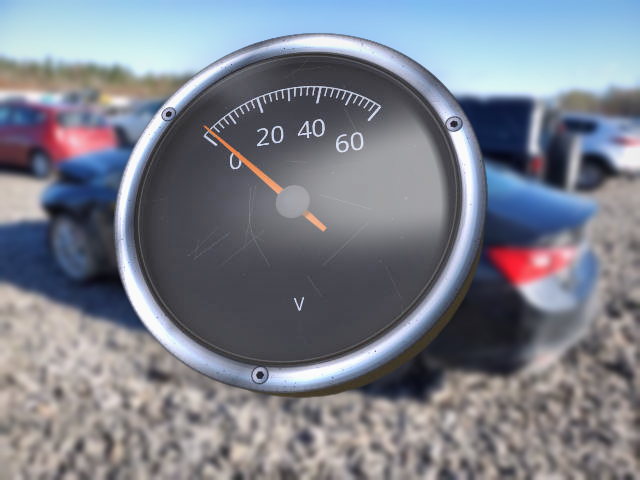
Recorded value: **2** V
